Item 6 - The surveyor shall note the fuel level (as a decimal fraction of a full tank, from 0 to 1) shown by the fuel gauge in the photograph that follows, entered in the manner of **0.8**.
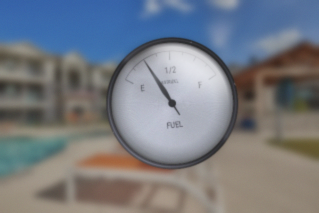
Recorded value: **0.25**
